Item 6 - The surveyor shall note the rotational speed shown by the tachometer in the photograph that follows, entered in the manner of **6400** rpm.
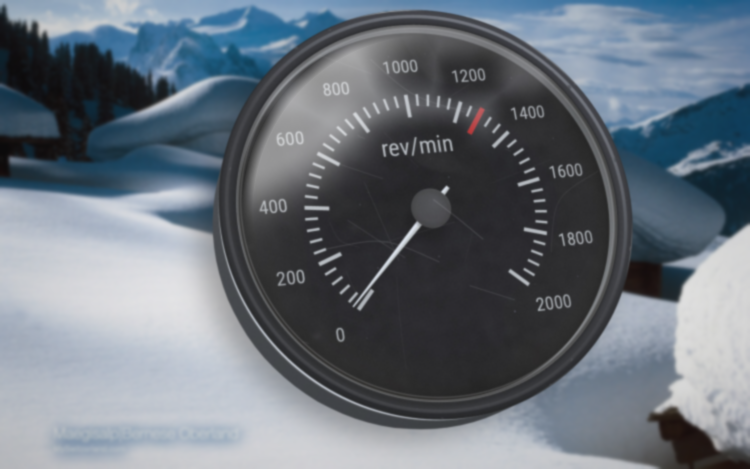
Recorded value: **20** rpm
